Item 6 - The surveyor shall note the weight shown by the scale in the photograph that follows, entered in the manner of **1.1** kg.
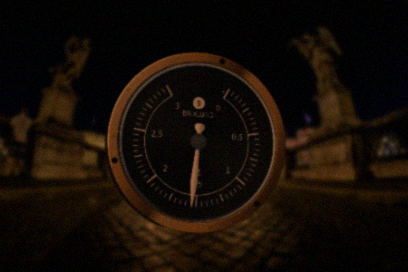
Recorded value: **1.55** kg
